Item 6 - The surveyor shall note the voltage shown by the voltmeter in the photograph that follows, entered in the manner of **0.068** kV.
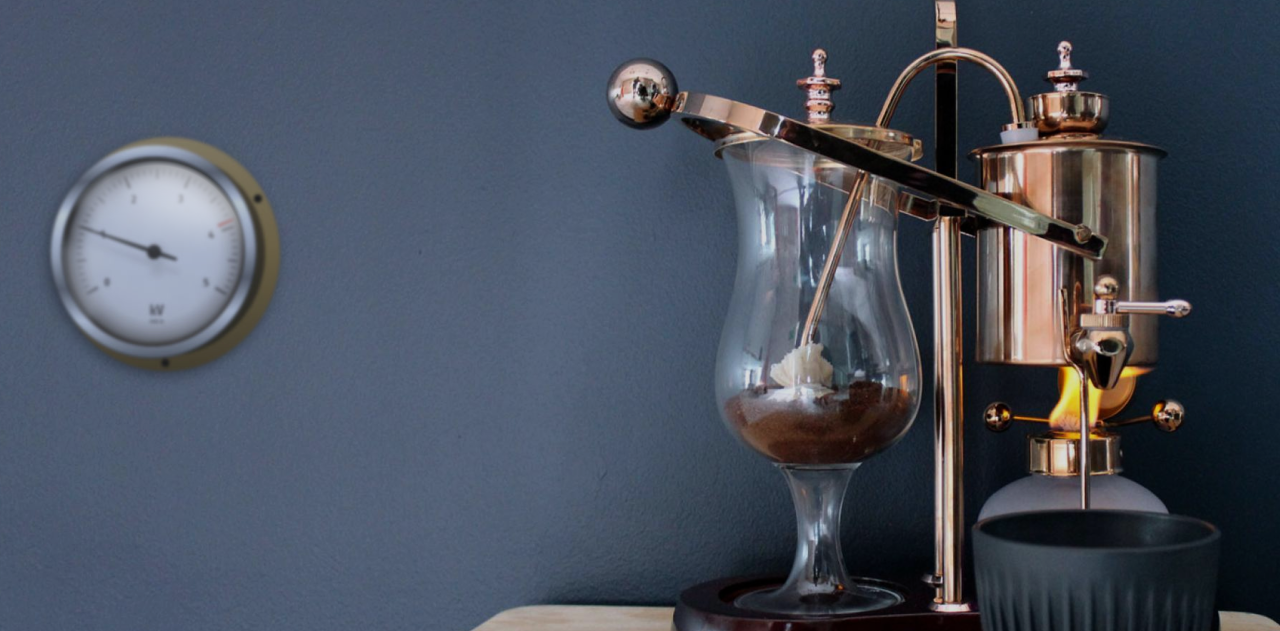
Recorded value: **1** kV
